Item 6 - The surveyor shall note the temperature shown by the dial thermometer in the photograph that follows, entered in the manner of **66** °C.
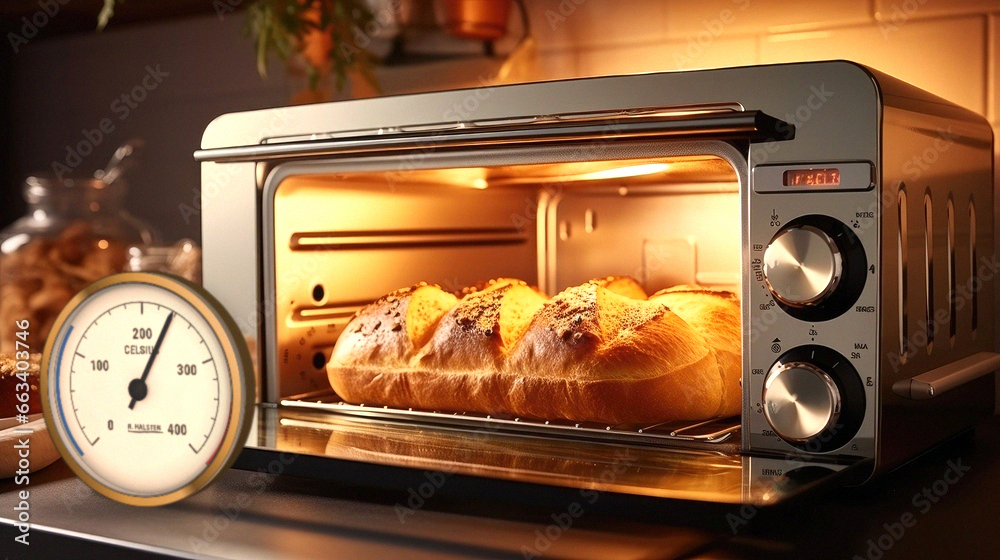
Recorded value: **240** °C
